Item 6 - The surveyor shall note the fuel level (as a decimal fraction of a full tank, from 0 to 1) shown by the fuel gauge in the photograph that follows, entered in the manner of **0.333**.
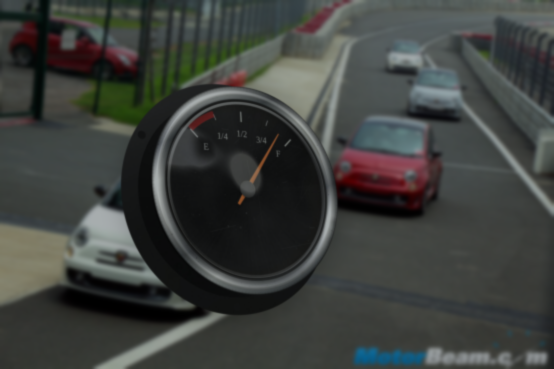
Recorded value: **0.875**
